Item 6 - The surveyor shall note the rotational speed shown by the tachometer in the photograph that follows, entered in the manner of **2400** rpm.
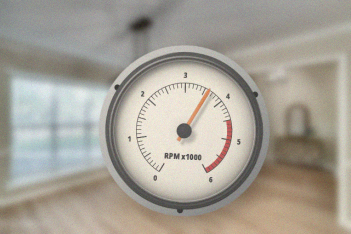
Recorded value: **3600** rpm
